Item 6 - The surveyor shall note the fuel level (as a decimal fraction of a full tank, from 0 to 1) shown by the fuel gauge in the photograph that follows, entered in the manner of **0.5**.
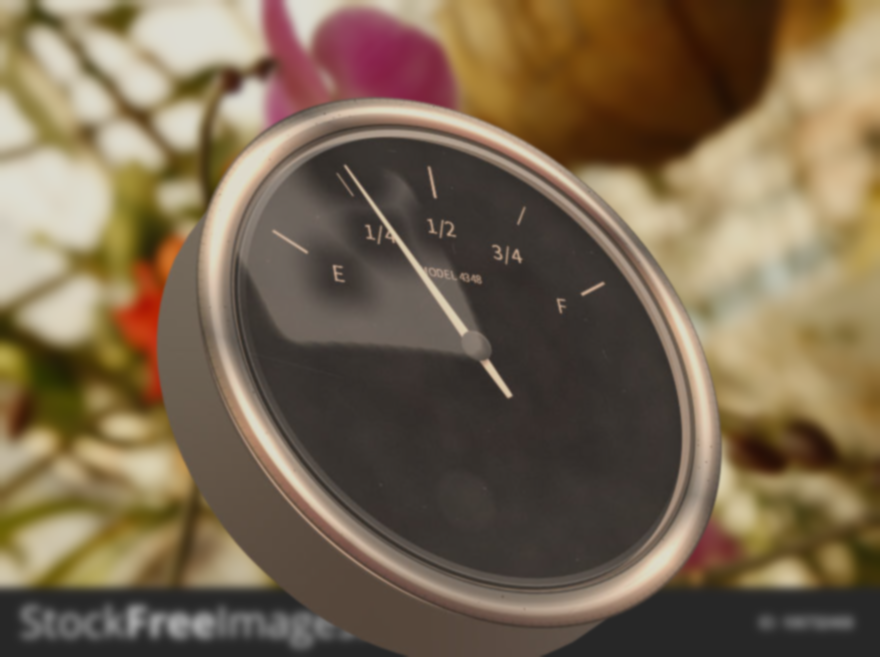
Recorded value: **0.25**
